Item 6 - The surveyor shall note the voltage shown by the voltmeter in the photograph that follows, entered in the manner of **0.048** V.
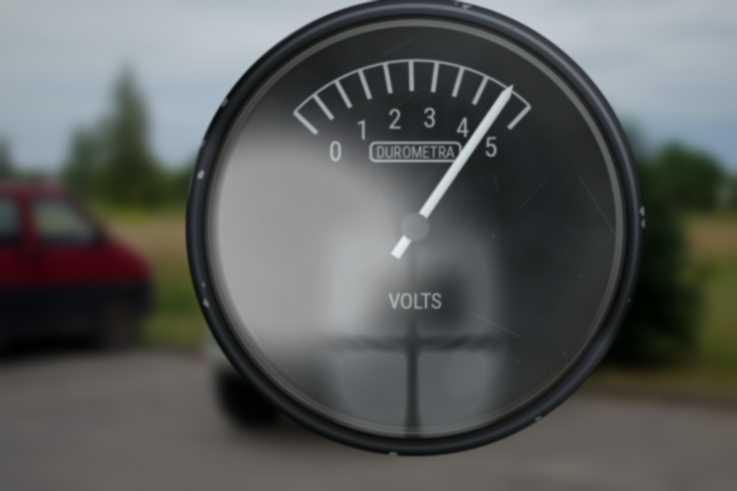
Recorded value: **4.5** V
